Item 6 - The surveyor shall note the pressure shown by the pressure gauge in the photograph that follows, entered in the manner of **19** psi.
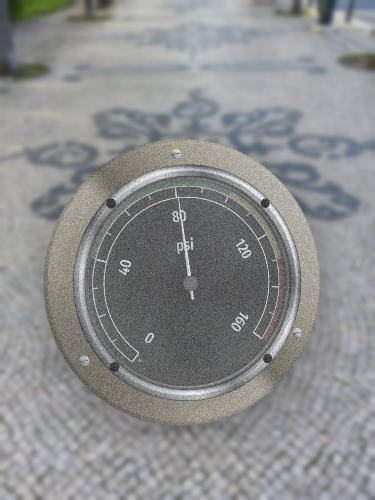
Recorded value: **80** psi
